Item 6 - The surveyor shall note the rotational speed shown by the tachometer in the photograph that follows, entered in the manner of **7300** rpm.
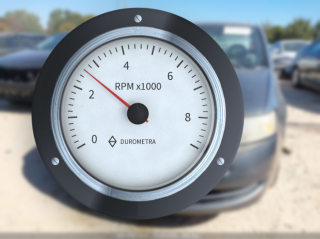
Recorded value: **2600** rpm
